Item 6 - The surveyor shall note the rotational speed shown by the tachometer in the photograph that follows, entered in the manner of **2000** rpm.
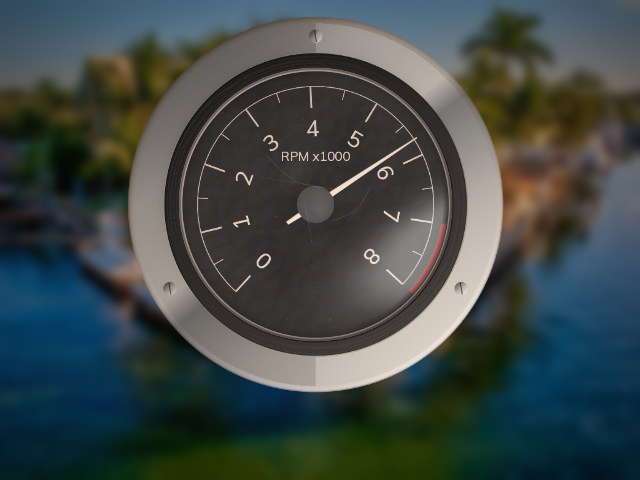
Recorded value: **5750** rpm
